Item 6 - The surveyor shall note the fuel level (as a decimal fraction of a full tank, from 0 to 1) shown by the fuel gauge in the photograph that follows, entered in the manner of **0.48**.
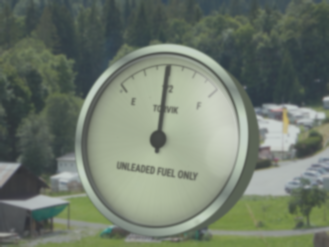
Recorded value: **0.5**
